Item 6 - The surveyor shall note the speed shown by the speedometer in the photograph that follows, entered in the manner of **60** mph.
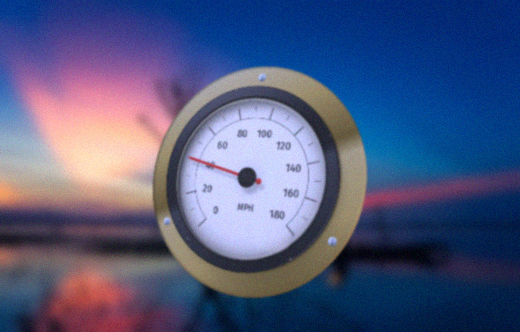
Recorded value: **40** mph
